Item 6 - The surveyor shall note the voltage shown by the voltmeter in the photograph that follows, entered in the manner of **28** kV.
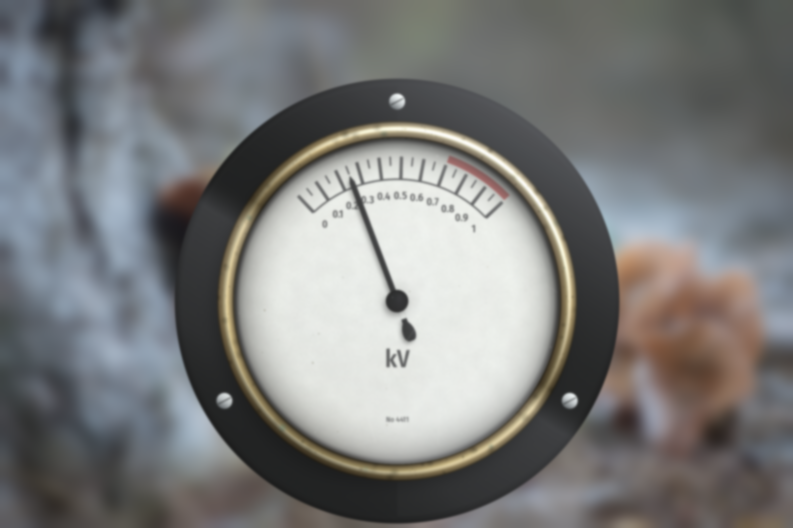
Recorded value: **0.25** kV
